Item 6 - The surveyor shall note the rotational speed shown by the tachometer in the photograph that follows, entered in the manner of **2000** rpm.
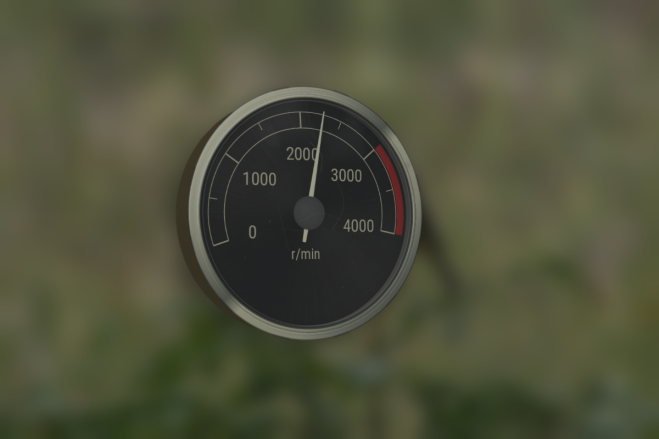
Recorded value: **2250** rpm
